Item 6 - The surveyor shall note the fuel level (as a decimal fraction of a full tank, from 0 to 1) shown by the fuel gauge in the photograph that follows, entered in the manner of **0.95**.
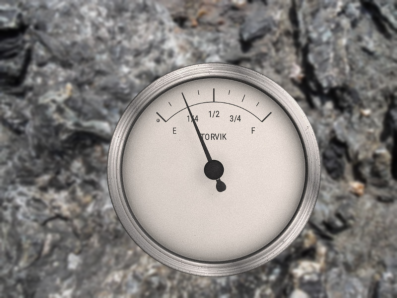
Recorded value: **0.25**
